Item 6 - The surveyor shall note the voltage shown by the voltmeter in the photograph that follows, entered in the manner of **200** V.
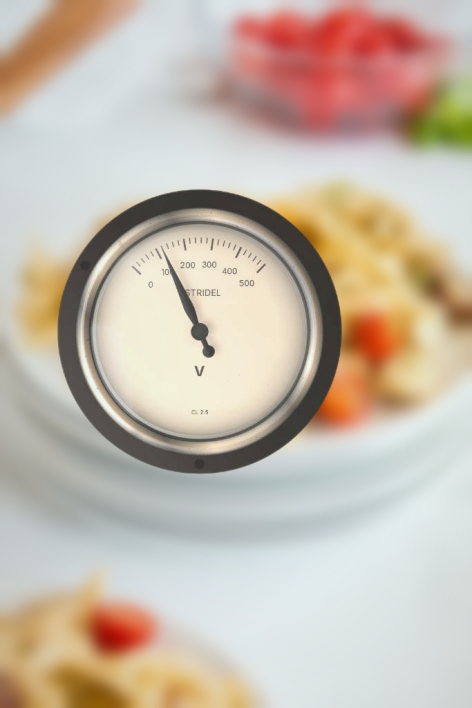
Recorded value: **120** V
